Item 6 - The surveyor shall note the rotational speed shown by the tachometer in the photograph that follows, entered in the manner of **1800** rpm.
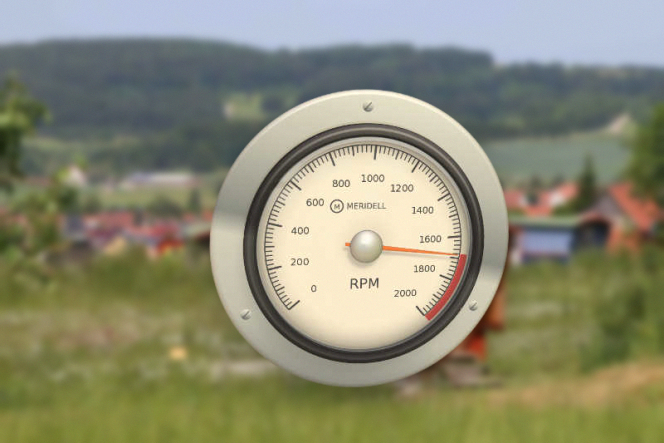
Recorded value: **1680** rpm
